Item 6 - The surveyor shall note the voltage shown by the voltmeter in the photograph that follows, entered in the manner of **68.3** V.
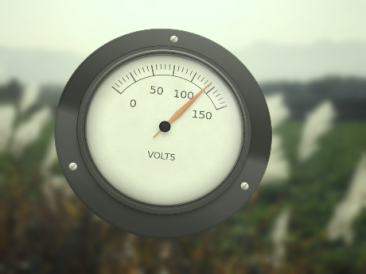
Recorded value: **120** V
